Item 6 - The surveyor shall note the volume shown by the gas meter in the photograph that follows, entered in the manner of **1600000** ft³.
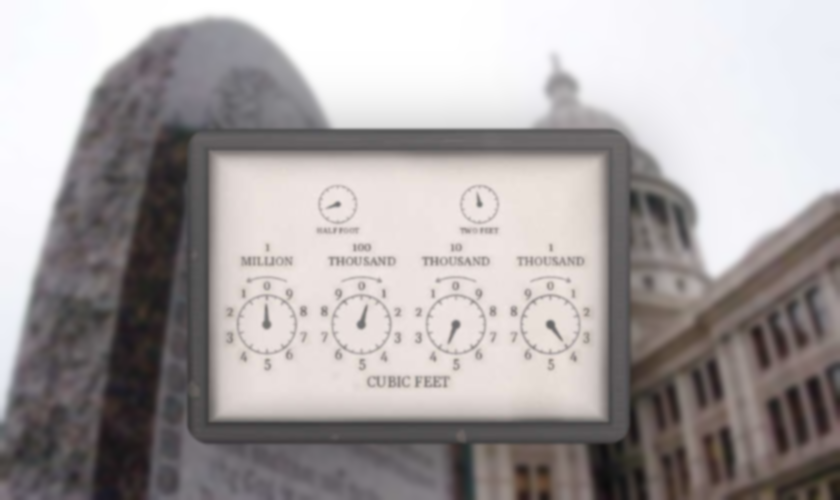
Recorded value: **4400** ft³
